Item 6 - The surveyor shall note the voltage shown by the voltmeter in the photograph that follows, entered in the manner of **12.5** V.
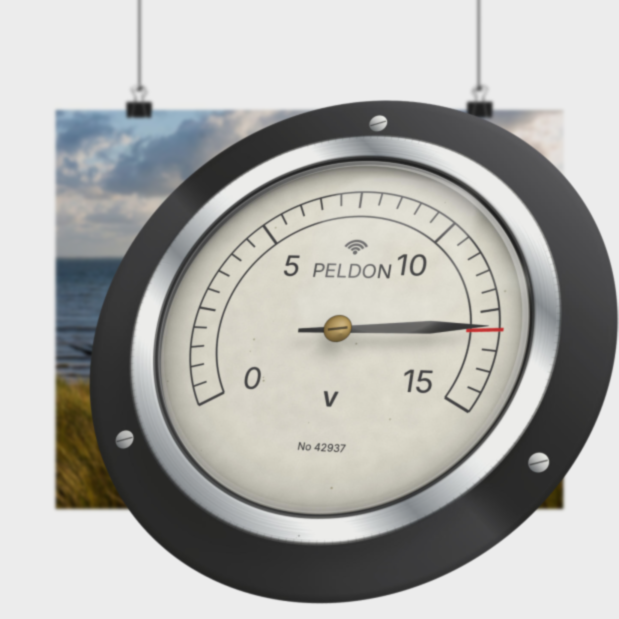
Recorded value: **13** V
